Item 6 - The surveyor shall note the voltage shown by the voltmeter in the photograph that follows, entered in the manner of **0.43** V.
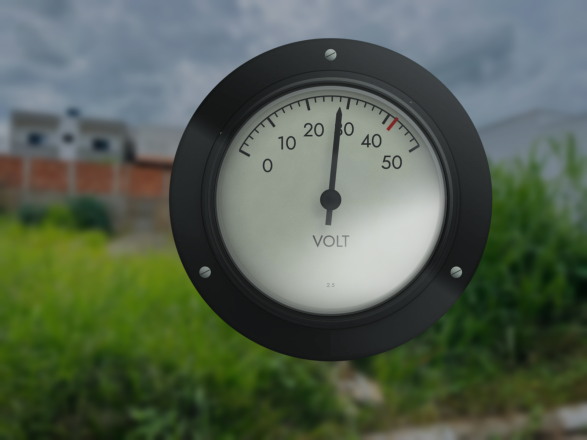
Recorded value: **28** V
